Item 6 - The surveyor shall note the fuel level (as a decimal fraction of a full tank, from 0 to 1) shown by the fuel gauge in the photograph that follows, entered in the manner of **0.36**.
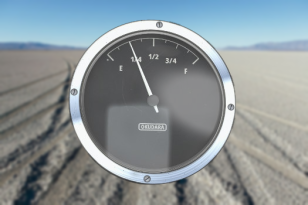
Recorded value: **0.25**
